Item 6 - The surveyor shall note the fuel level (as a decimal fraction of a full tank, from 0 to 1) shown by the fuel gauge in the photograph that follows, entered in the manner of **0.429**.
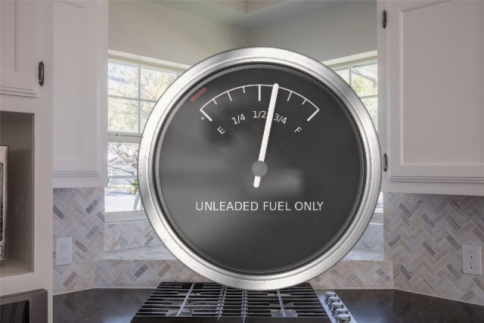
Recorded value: **0.625**
